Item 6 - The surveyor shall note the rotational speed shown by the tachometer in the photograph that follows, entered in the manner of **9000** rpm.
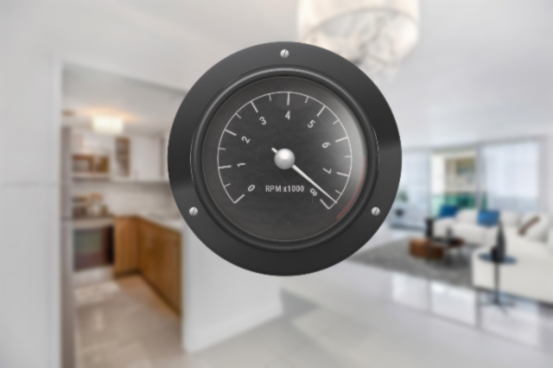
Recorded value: **7750** rpm
